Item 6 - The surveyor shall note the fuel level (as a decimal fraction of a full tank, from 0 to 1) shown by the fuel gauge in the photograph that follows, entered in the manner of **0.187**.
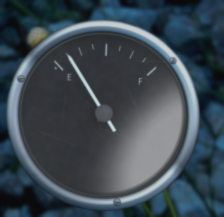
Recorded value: **0.125**
